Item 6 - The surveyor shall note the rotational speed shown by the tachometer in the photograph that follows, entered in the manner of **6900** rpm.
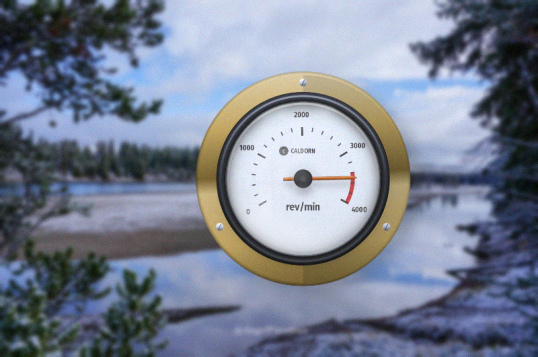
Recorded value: **3500** rpm
